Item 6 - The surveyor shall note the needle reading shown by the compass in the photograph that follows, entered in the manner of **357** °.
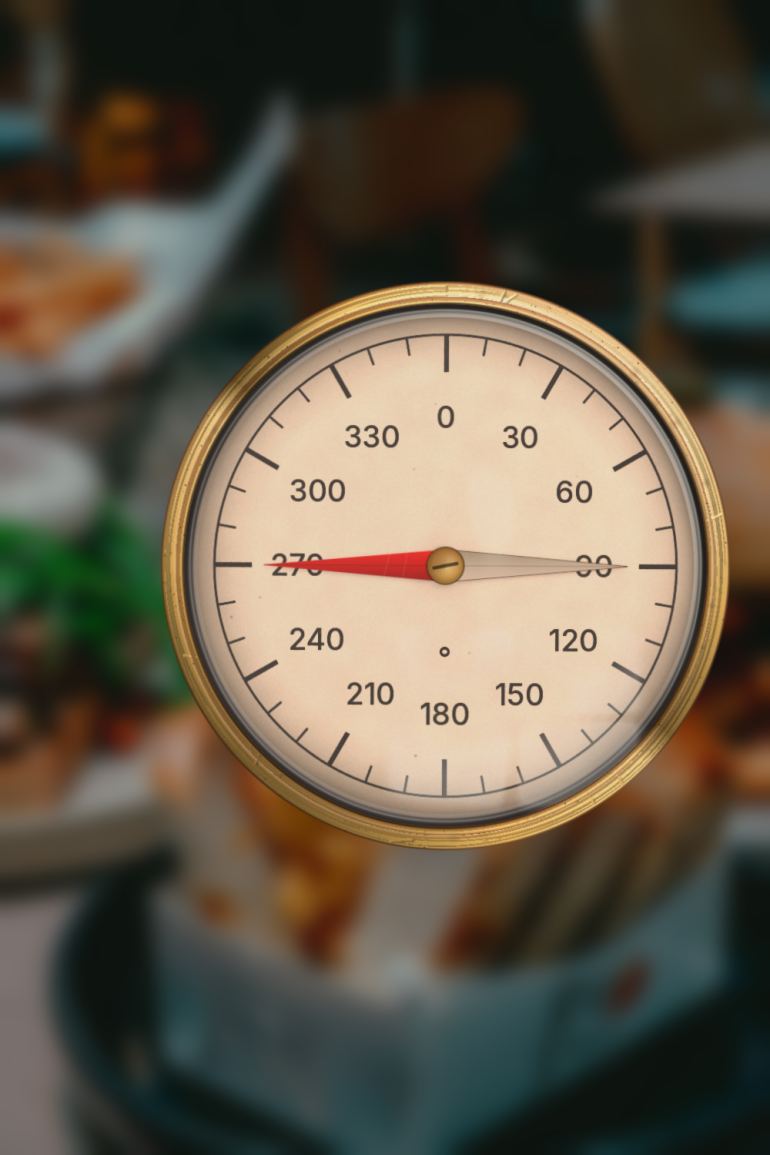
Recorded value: **270** °
